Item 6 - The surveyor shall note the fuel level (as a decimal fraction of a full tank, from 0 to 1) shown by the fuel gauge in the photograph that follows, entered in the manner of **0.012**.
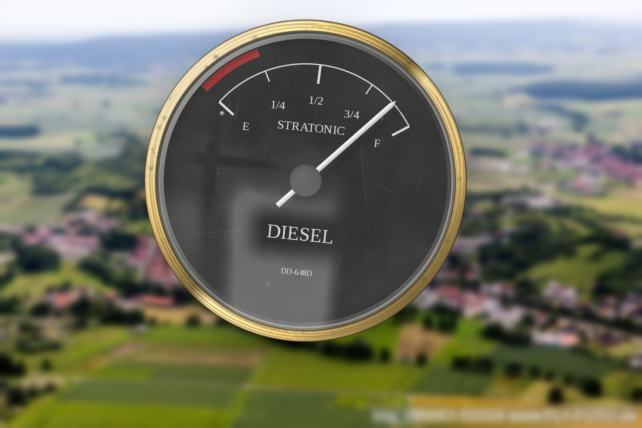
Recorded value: **0.875**
